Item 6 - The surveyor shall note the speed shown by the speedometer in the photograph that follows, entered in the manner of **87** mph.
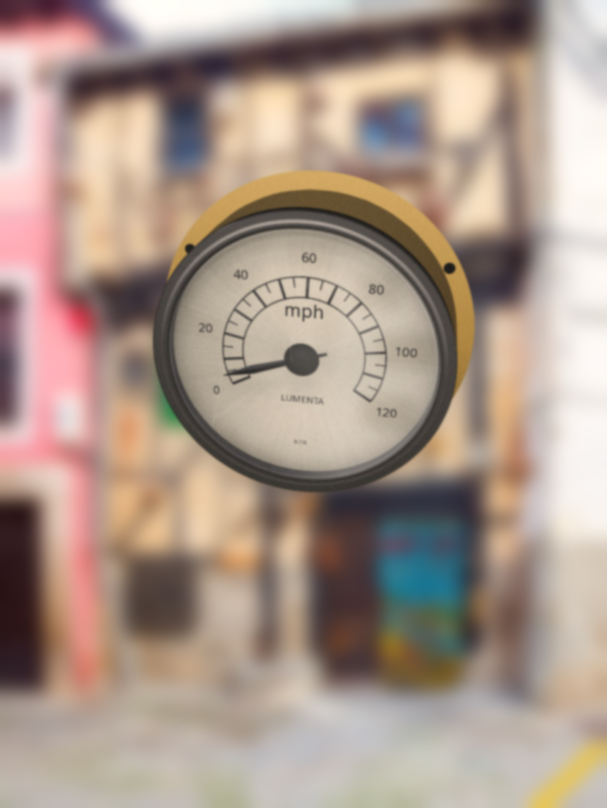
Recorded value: **5** mph
